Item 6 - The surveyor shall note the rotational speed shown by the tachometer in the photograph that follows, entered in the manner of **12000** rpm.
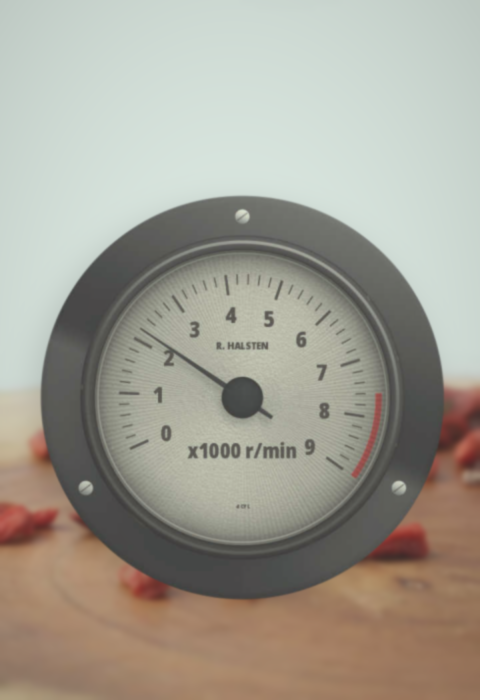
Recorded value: **2200** rpm
